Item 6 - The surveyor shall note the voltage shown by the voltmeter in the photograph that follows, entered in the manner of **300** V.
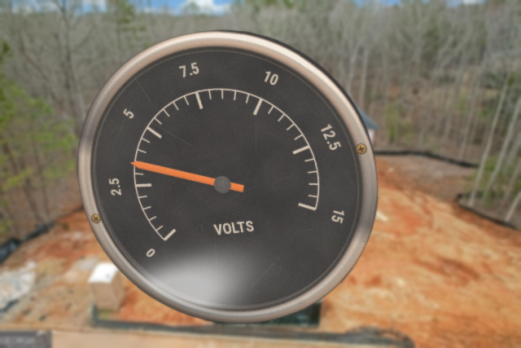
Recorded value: **3.5** V
